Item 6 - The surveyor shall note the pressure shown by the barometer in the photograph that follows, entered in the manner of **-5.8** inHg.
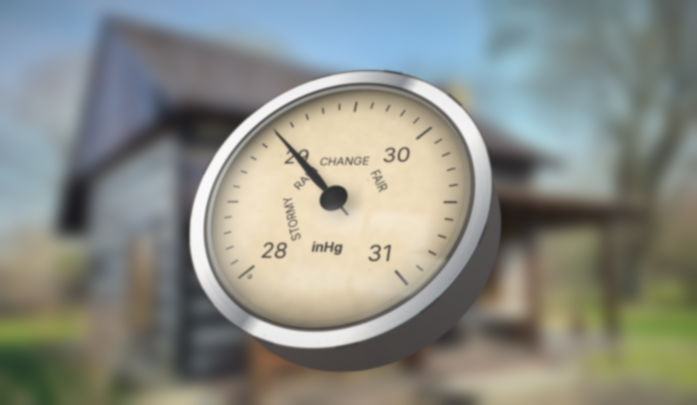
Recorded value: **29** inHg
